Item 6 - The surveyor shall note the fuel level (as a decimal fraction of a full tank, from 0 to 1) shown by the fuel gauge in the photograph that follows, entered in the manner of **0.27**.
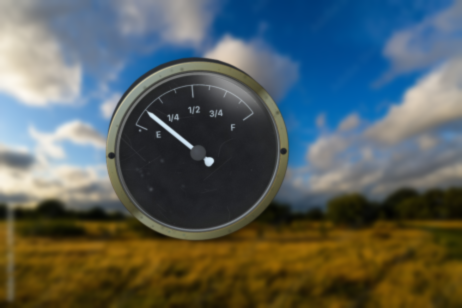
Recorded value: **0.125**
